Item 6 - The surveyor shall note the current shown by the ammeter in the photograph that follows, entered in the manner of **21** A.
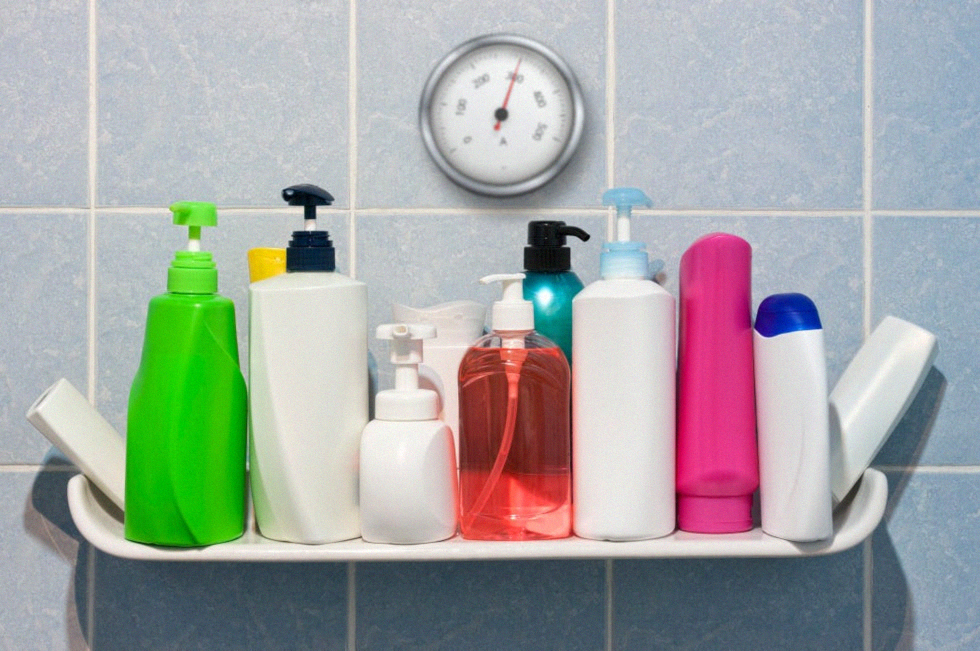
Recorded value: **300** A
